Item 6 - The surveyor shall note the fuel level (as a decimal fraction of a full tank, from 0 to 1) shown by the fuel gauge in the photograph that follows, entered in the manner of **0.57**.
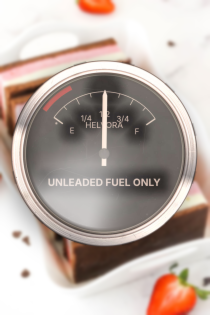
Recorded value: **0.5**
